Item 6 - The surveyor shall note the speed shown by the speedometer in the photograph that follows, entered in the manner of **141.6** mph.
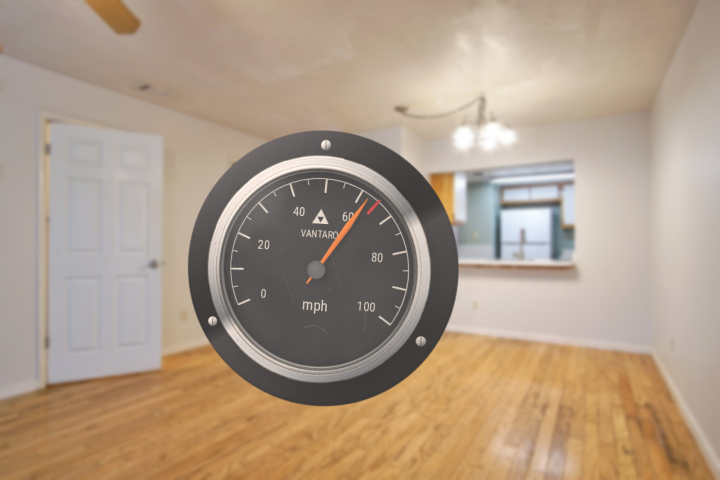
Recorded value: **62.5** mph
